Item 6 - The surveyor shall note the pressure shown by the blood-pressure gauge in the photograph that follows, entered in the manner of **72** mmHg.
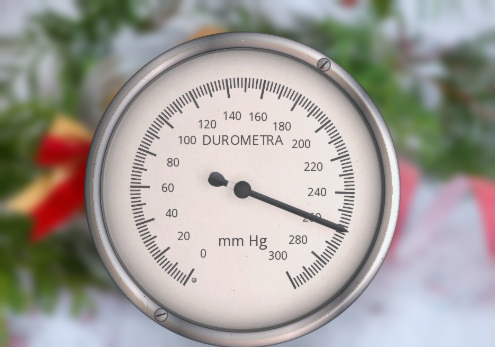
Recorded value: **260** mmHg
